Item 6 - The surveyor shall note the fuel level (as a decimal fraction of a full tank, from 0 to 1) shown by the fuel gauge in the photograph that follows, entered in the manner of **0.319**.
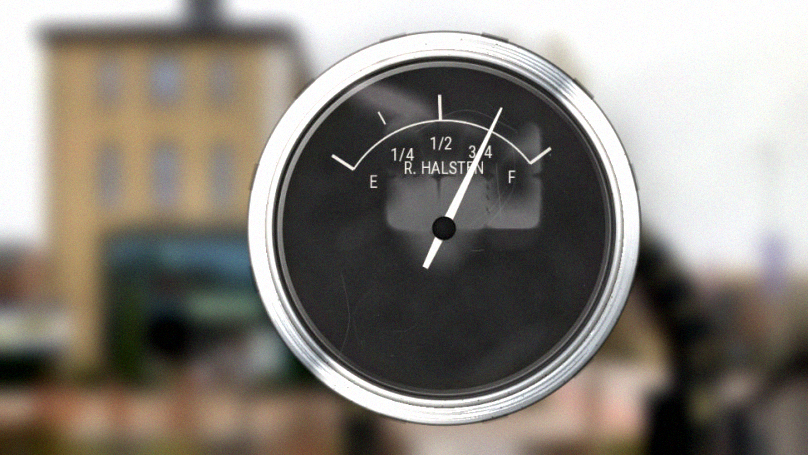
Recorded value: **0.75**
